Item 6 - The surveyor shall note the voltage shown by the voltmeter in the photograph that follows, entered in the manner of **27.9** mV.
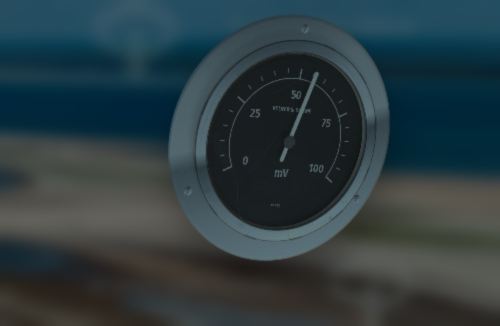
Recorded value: **55** mV
